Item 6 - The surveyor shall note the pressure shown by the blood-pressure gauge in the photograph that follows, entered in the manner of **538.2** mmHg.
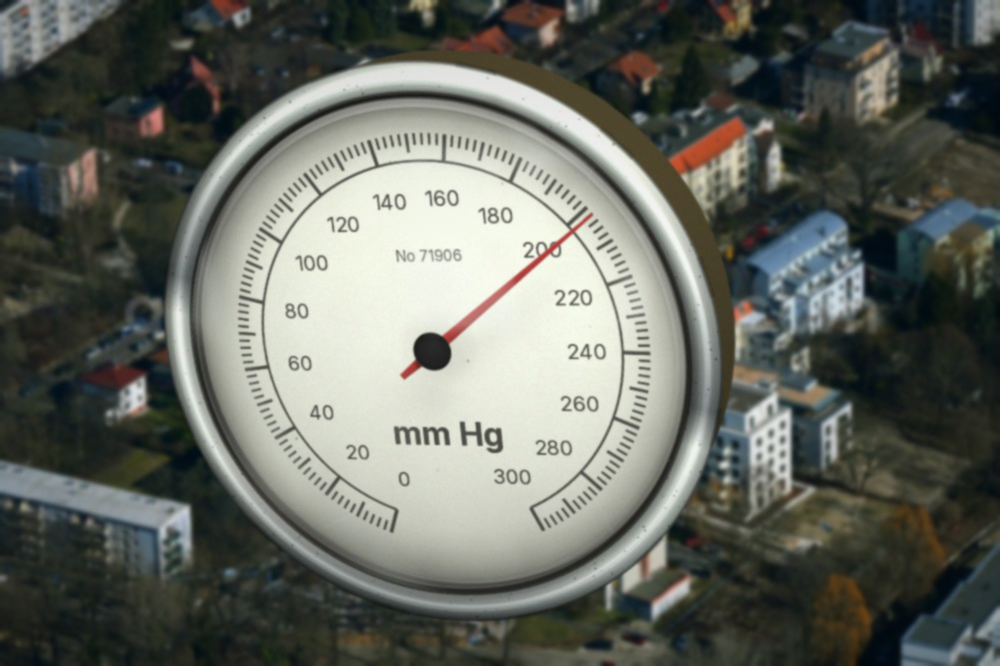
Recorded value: **202** mmHg
